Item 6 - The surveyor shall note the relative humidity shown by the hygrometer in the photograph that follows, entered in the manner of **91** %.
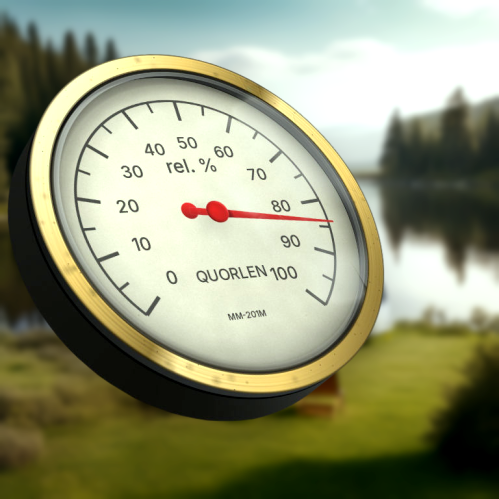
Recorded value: **85** %
